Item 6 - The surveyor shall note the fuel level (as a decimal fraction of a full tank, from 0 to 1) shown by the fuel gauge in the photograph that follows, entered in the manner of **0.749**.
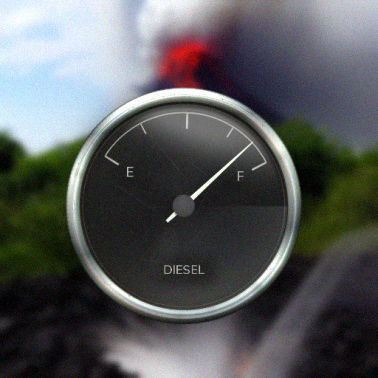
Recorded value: **0.875**
